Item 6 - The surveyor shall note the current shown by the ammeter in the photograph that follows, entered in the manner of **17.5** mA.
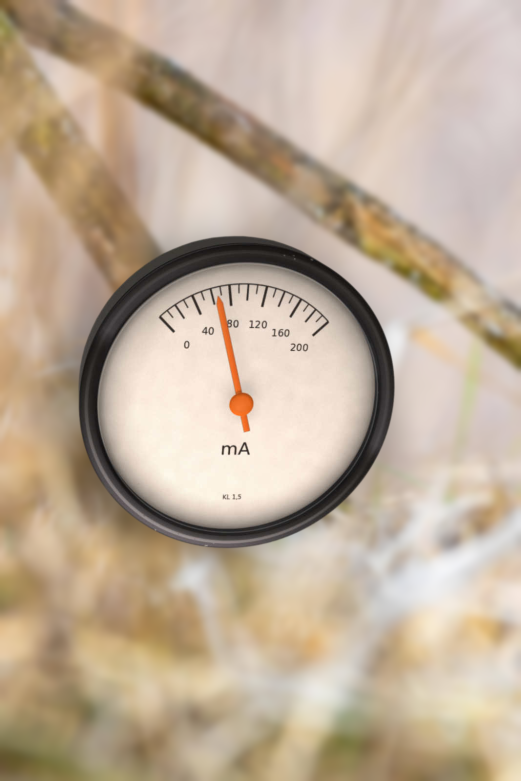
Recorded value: **65** mA
